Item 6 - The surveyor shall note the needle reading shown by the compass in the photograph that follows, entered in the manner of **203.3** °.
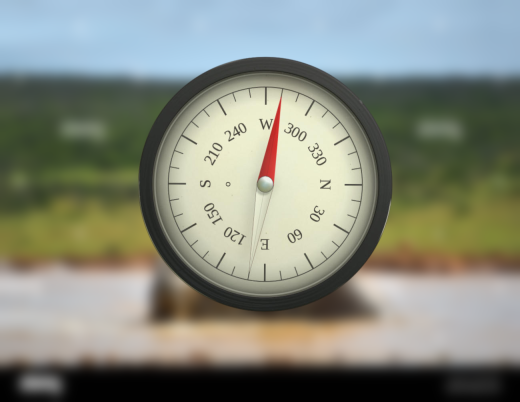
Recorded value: **280** °
